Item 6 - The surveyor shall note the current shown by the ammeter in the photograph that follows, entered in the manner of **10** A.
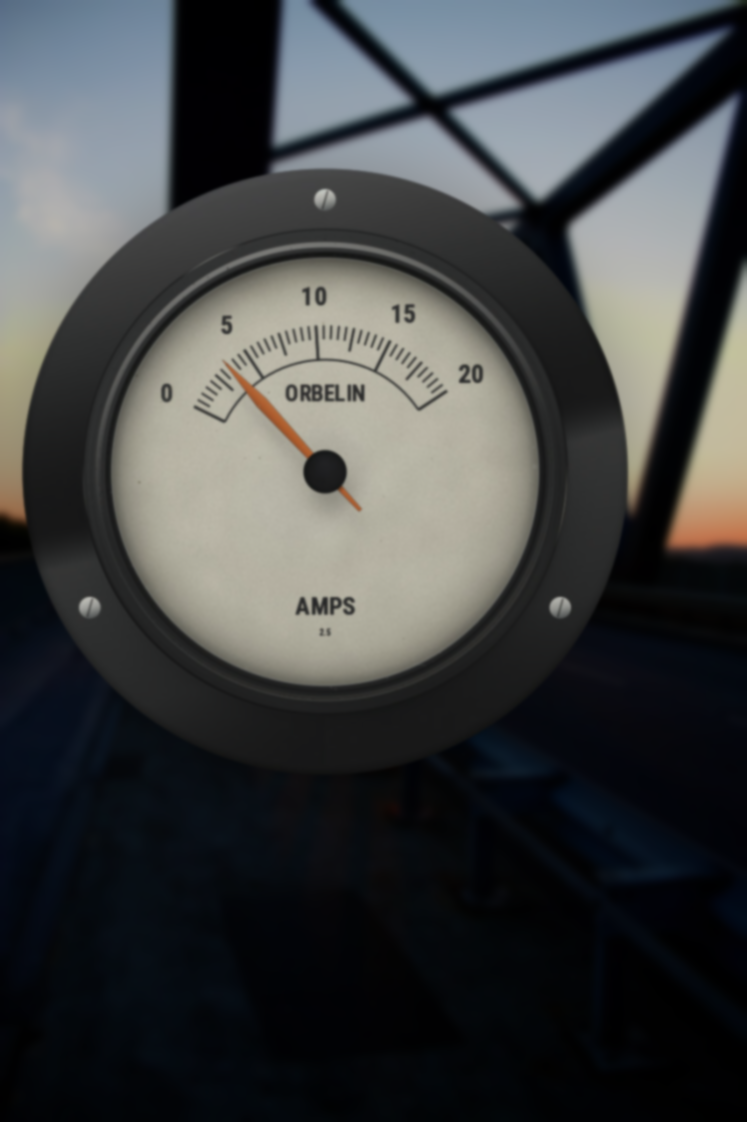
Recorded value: **3.5** A
